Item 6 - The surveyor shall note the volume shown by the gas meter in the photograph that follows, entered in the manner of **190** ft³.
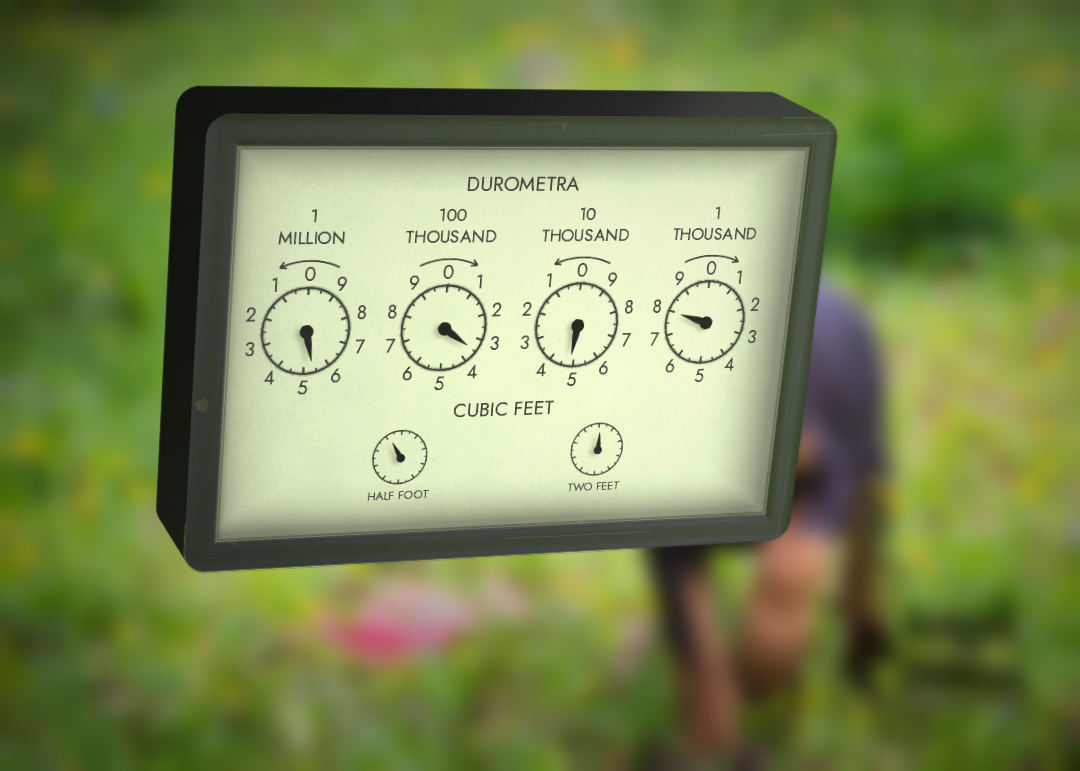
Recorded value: **534800** ft³
